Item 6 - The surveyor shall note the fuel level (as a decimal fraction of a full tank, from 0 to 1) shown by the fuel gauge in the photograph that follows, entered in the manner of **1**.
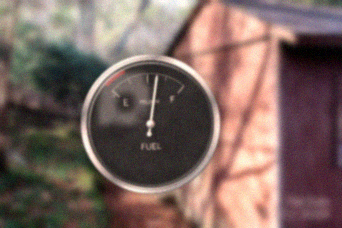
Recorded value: **0.625**
